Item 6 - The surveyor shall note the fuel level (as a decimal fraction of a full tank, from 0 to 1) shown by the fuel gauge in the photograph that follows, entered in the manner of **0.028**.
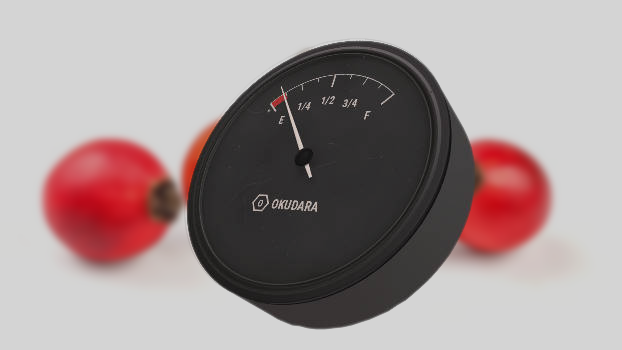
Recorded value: **0.125**
